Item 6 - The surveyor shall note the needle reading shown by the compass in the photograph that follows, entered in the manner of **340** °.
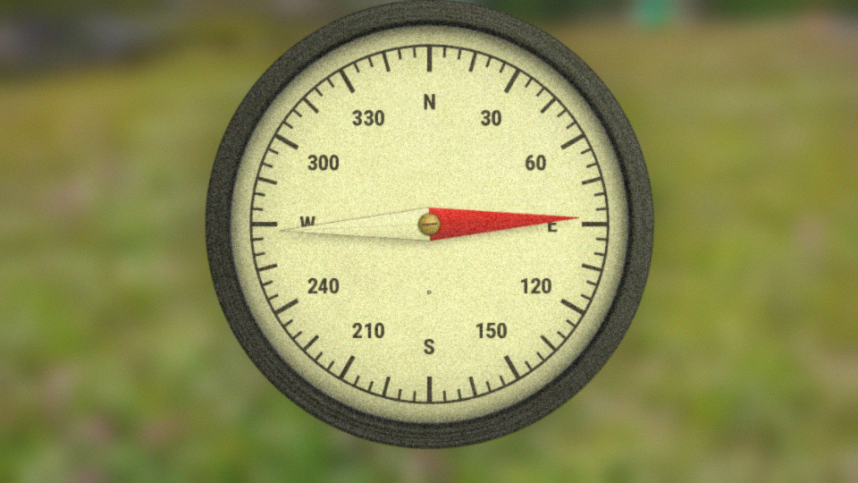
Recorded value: **87.5** °
